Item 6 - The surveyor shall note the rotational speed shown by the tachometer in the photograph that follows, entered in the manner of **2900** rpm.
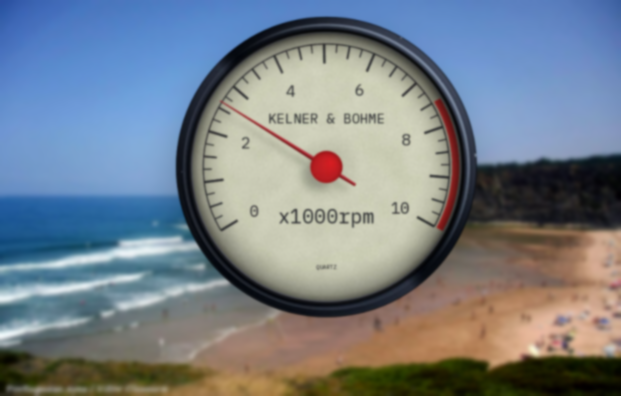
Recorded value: **2625** rpm
